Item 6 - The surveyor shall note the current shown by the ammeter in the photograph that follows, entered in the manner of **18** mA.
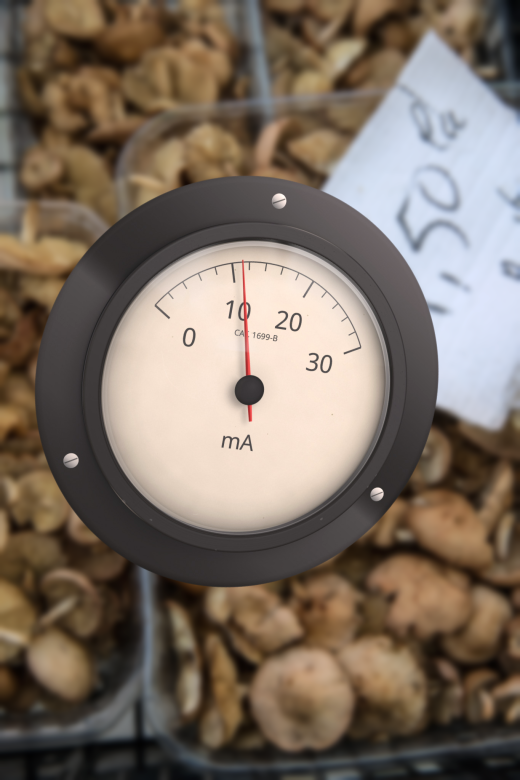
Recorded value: **11** mA
